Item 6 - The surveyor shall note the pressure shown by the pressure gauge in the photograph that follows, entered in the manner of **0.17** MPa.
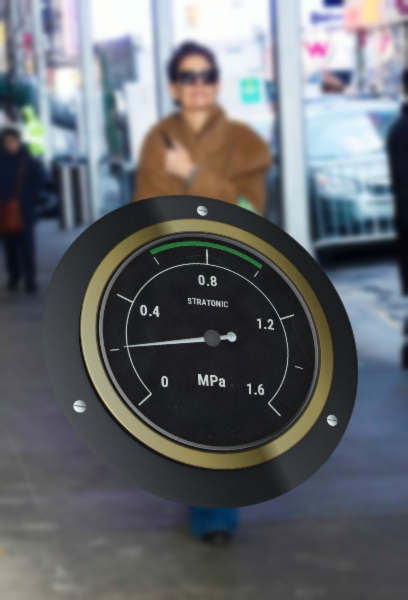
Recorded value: **0.2** MPa
